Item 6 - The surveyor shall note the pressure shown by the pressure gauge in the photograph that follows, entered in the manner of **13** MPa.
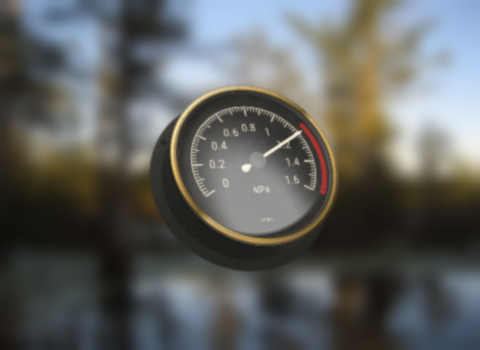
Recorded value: **1.2** MPa
